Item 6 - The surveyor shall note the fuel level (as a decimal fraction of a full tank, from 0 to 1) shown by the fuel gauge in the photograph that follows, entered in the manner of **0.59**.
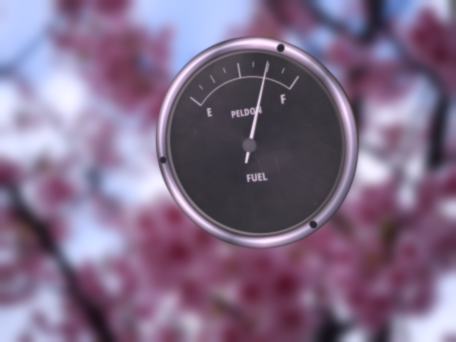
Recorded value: **0.75**
